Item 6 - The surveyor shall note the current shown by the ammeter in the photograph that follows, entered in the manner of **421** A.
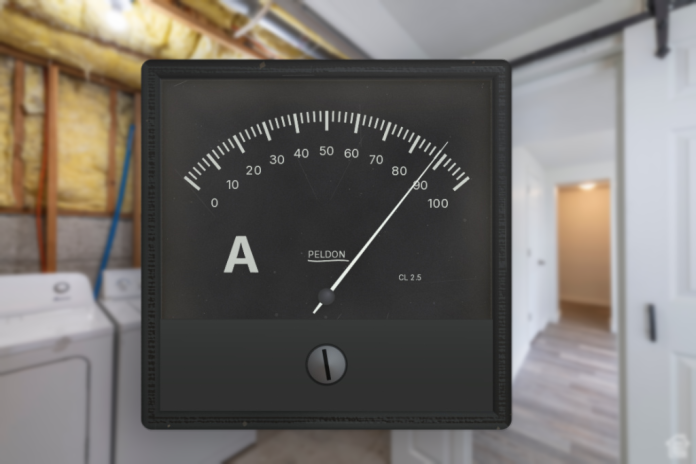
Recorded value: **88** A
